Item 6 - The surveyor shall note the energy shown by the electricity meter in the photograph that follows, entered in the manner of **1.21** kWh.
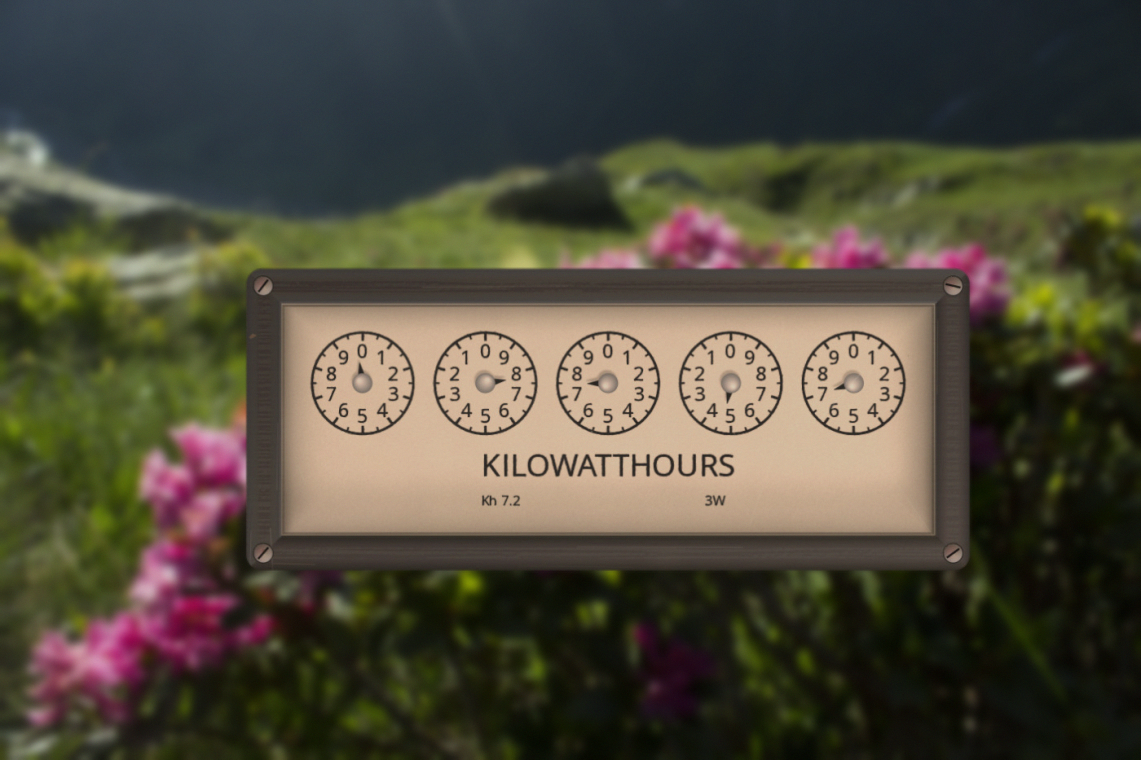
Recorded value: **97747** kWh
